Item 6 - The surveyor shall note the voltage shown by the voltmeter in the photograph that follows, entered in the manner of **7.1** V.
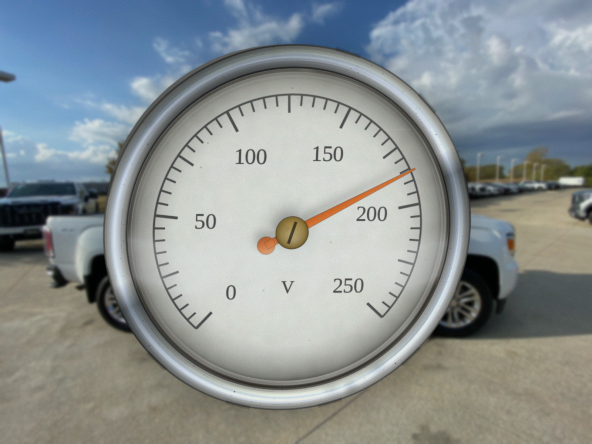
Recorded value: **185** V
